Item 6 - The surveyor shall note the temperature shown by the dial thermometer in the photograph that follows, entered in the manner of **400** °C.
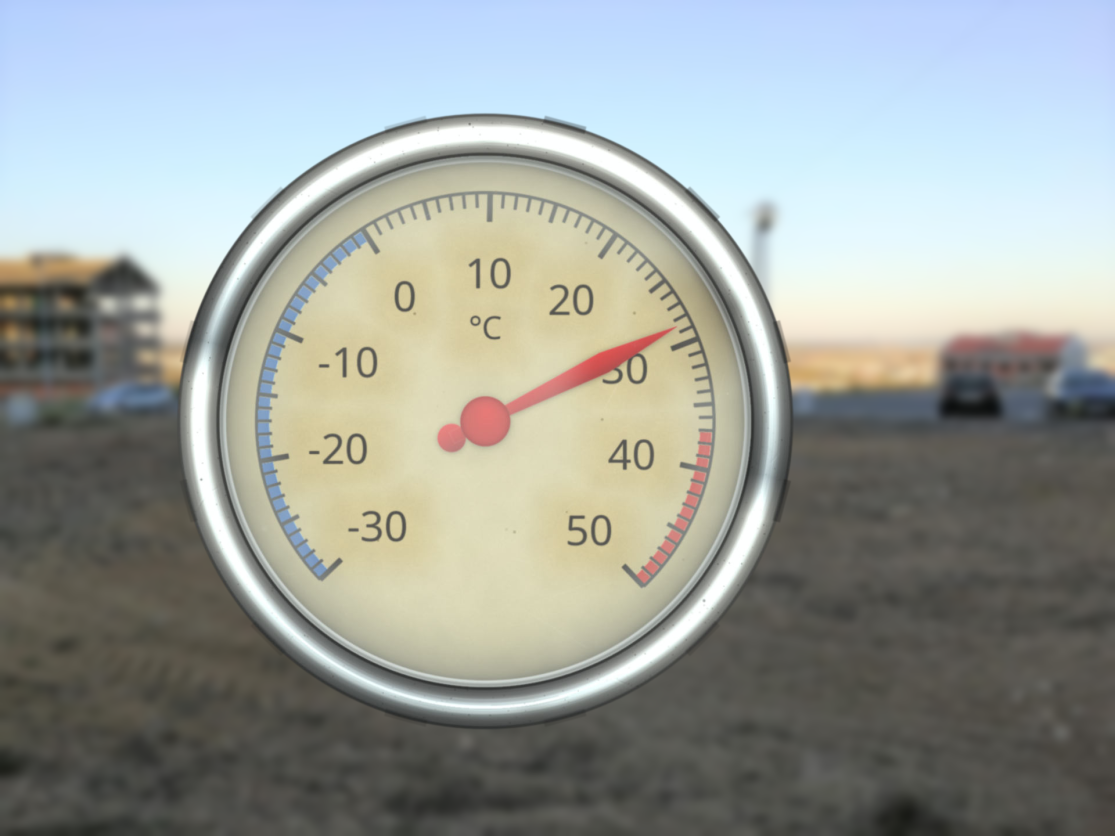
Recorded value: **28.5** °C
